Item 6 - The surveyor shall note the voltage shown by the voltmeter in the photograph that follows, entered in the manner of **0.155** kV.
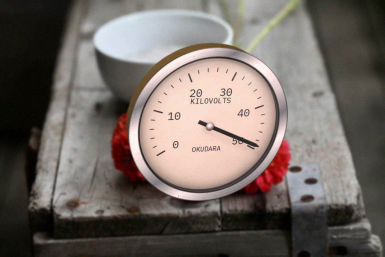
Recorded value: **49** kV
